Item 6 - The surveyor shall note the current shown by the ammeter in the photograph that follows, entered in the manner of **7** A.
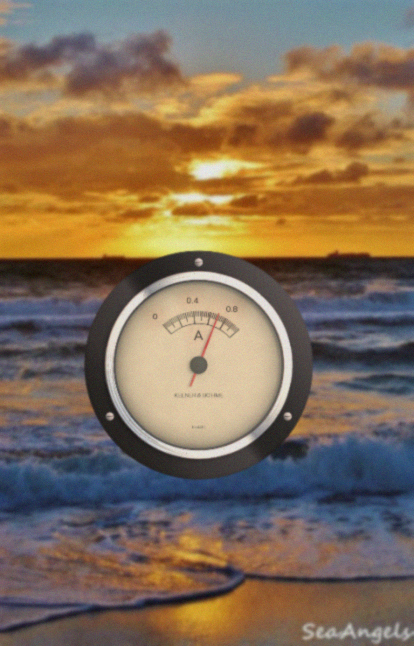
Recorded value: **0.7** A
